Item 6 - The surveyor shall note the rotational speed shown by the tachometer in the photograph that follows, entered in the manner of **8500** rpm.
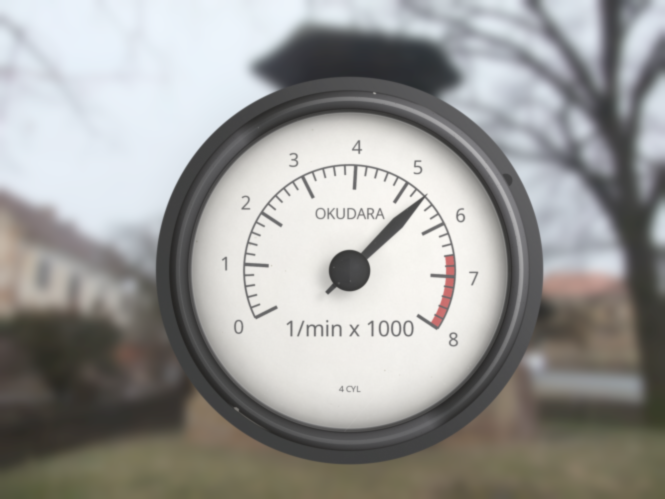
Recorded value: **5400** rpm
